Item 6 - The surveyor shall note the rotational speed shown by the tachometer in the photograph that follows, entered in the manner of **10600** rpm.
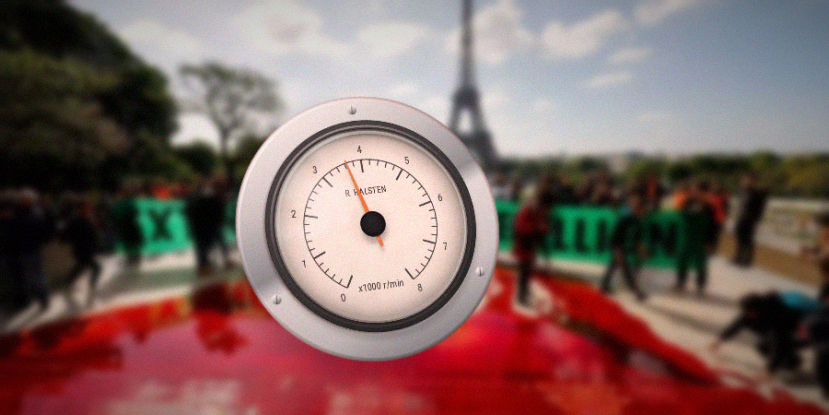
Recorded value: **3600** rpm
